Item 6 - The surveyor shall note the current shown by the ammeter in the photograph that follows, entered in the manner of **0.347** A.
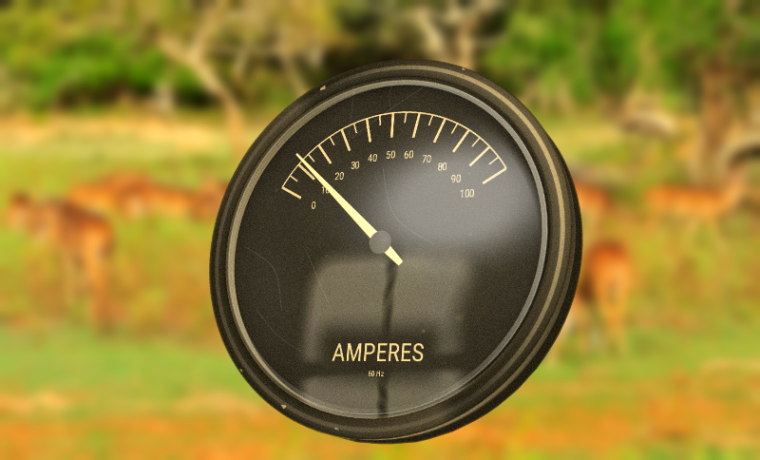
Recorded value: **12.5** A
